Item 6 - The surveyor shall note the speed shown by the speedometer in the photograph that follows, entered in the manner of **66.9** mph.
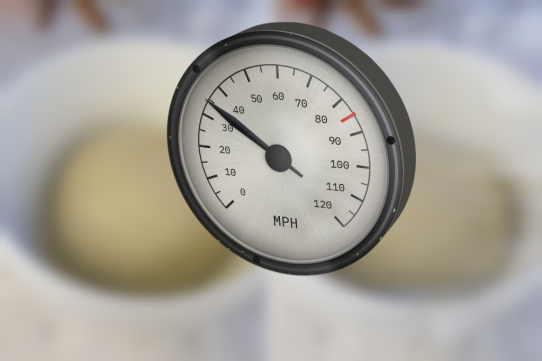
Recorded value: **35** mph
